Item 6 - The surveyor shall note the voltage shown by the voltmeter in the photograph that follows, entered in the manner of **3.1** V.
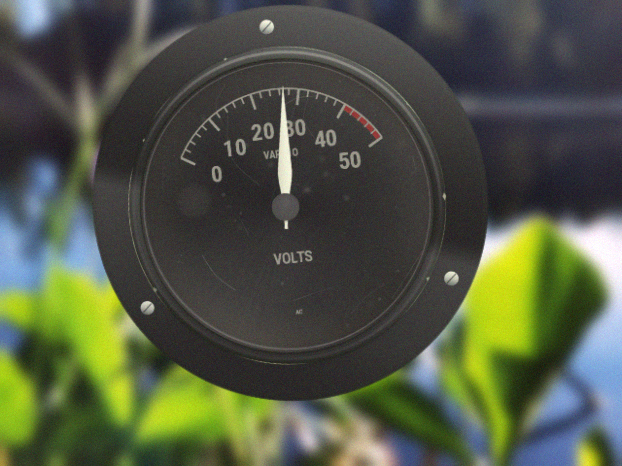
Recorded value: **27** V
